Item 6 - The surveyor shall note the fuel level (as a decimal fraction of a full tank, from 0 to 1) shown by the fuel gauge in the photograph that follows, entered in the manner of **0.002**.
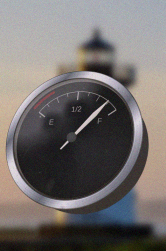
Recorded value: **0.875**
